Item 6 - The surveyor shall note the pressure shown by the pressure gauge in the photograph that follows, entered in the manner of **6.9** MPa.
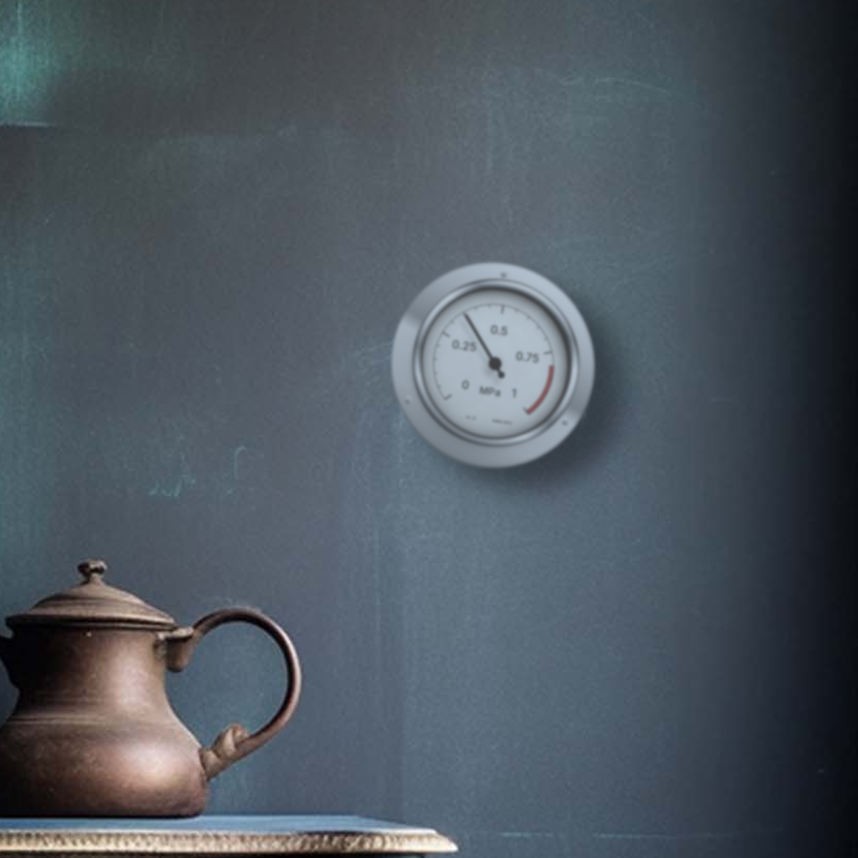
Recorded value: **0.35** MPa
